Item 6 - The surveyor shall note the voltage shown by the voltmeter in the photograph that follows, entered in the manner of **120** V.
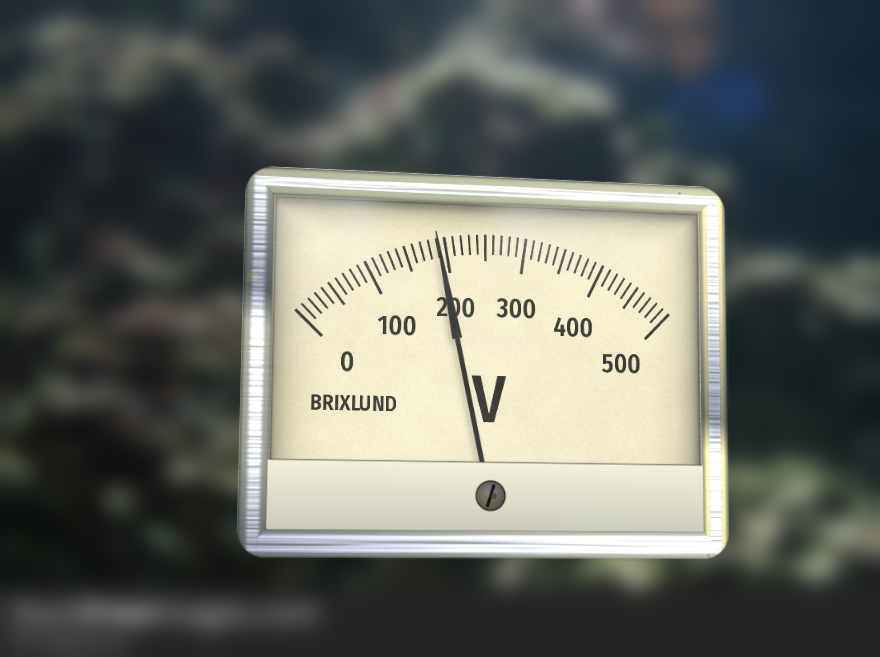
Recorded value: **190** V
